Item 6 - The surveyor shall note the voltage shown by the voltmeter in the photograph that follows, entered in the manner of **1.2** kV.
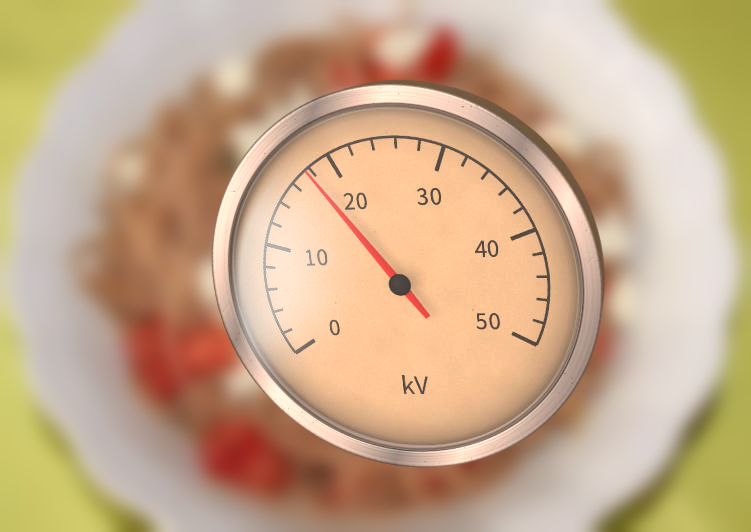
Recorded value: **18** kV
